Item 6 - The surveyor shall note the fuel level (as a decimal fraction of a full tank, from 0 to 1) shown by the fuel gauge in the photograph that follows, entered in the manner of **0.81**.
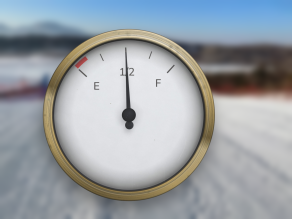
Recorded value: **0.5**
